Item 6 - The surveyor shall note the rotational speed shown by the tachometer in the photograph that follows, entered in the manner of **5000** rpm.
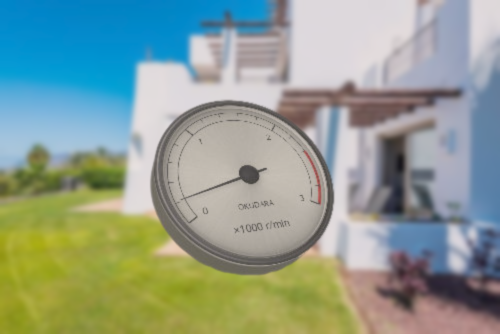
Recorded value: **200** rpm
